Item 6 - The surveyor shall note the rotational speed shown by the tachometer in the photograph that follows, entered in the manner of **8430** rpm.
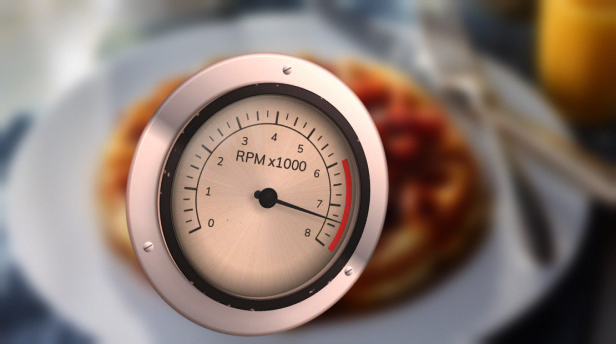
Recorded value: **7375** rpm
